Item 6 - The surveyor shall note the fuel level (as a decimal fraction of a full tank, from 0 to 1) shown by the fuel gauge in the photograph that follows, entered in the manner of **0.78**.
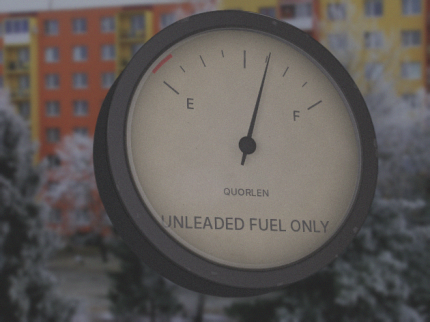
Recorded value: **0.625**
